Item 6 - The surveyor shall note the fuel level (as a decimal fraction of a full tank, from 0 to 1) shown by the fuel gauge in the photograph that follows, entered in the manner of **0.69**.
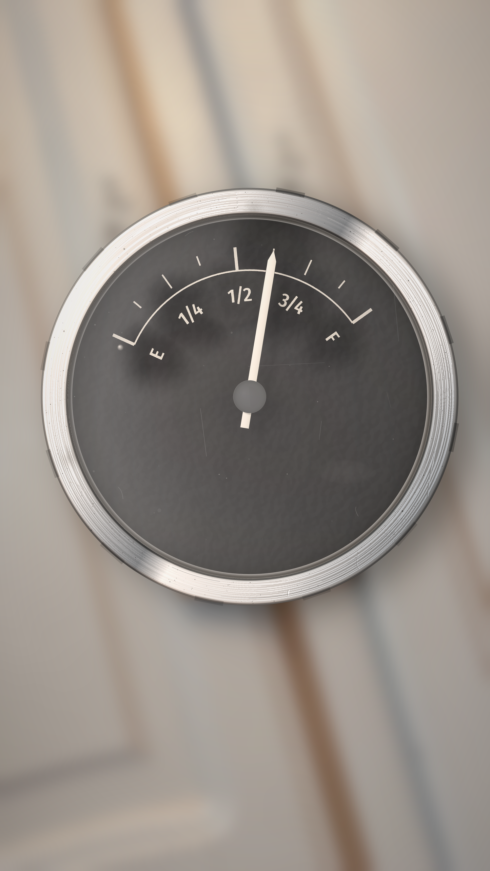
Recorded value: **0.625**
